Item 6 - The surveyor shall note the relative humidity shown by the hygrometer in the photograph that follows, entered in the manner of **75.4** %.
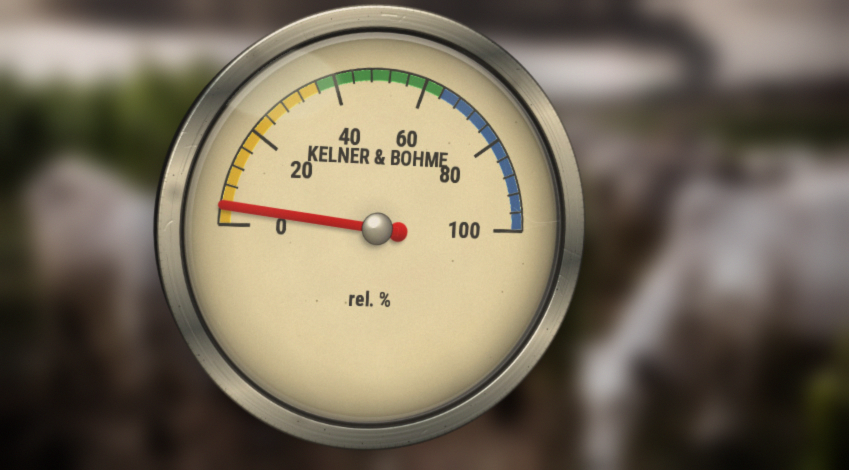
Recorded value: **4** %
